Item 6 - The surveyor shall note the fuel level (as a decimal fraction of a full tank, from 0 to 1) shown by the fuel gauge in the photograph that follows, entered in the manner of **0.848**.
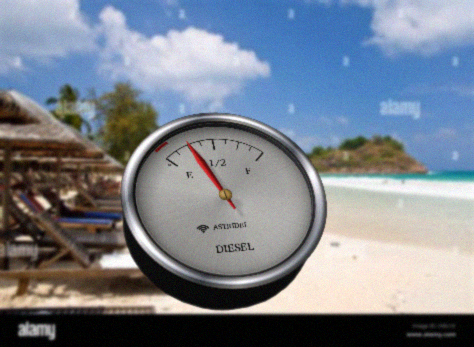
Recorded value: **0.25**
